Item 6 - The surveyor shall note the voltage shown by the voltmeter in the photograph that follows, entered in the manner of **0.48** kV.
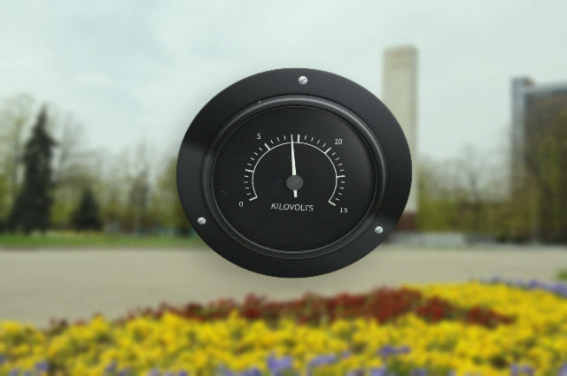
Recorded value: **7** kV
